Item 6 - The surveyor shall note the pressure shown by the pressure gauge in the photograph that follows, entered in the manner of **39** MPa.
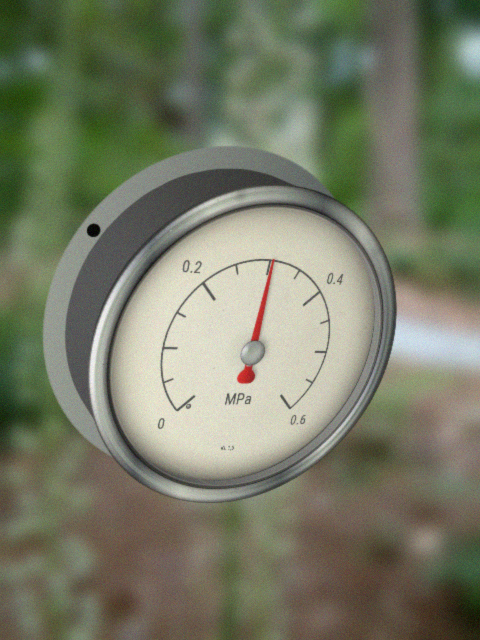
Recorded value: **0.3** MPa
